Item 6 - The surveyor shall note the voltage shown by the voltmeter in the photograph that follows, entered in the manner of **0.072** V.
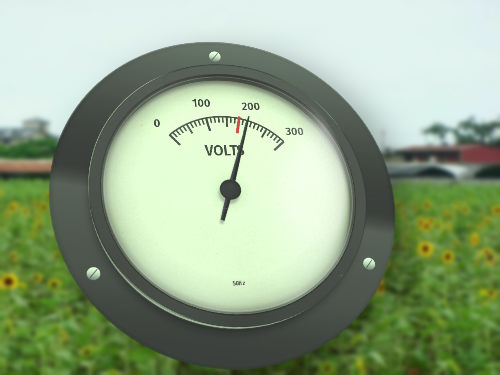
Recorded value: **200** V
